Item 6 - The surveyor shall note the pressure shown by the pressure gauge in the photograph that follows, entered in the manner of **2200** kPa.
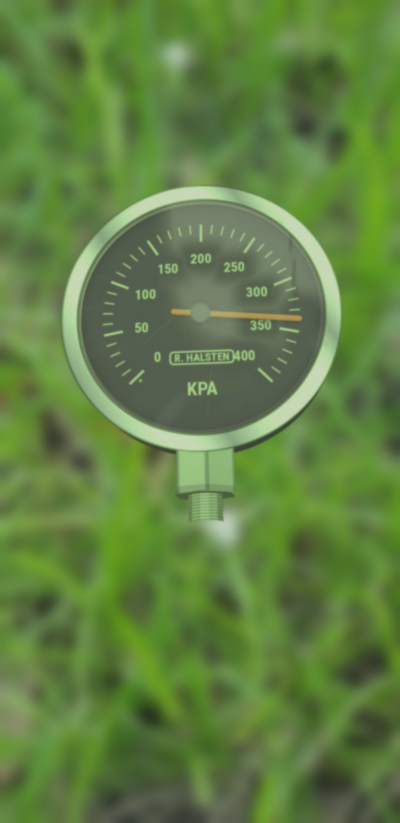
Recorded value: **340** kPa
